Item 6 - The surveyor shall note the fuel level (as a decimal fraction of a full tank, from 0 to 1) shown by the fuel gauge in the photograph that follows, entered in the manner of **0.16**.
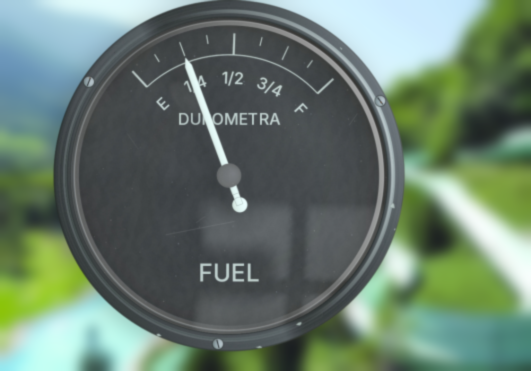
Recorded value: **0.25**
